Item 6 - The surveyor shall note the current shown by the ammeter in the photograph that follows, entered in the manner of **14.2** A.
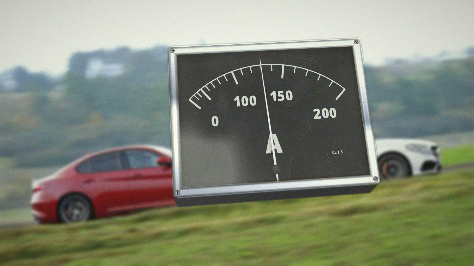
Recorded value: **130** A
